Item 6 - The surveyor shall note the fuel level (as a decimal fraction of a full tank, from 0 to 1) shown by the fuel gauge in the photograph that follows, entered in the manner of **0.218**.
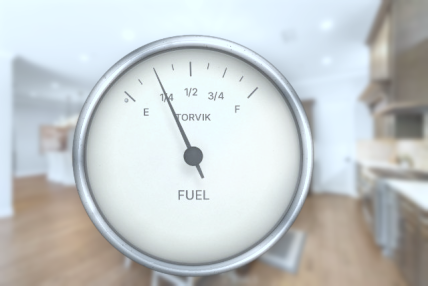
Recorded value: **0.25**
